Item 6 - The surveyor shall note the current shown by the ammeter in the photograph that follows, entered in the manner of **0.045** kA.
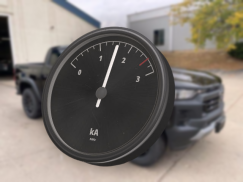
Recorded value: **1.6** kA
